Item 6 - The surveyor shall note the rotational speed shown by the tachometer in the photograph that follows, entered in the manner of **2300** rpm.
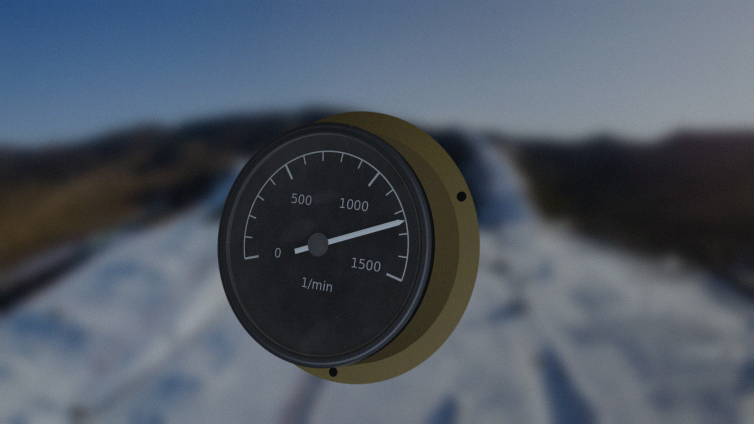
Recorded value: **1250** rpm
